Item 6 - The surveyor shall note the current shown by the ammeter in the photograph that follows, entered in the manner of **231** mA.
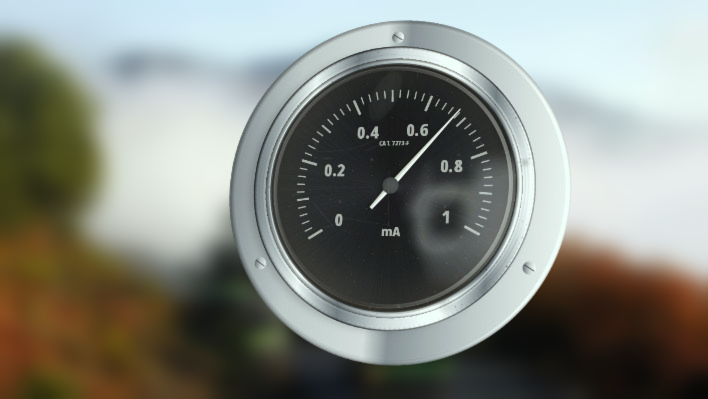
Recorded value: **0.68** mA
